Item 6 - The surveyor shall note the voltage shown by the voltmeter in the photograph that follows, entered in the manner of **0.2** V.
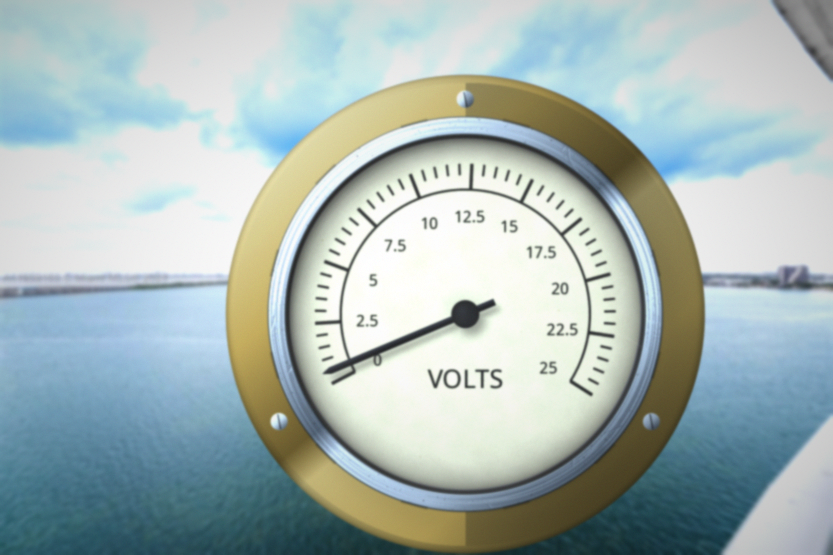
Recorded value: **0.5** V
